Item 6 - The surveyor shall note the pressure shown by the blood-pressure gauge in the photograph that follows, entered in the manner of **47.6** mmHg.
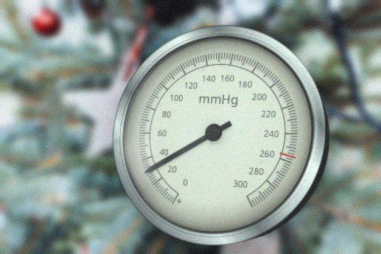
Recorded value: **30** mmHg
